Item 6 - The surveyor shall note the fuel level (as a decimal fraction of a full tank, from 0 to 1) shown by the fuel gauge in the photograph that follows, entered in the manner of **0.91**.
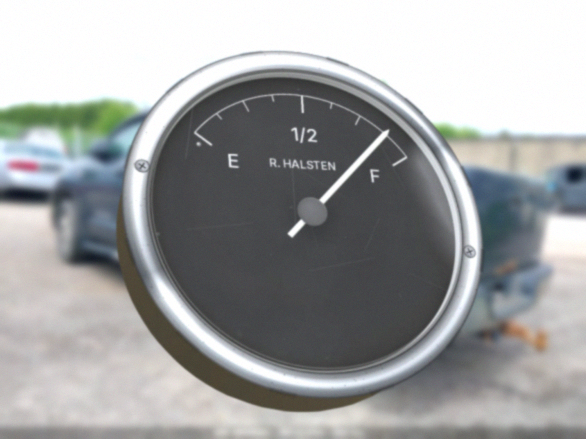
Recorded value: **0.875**
